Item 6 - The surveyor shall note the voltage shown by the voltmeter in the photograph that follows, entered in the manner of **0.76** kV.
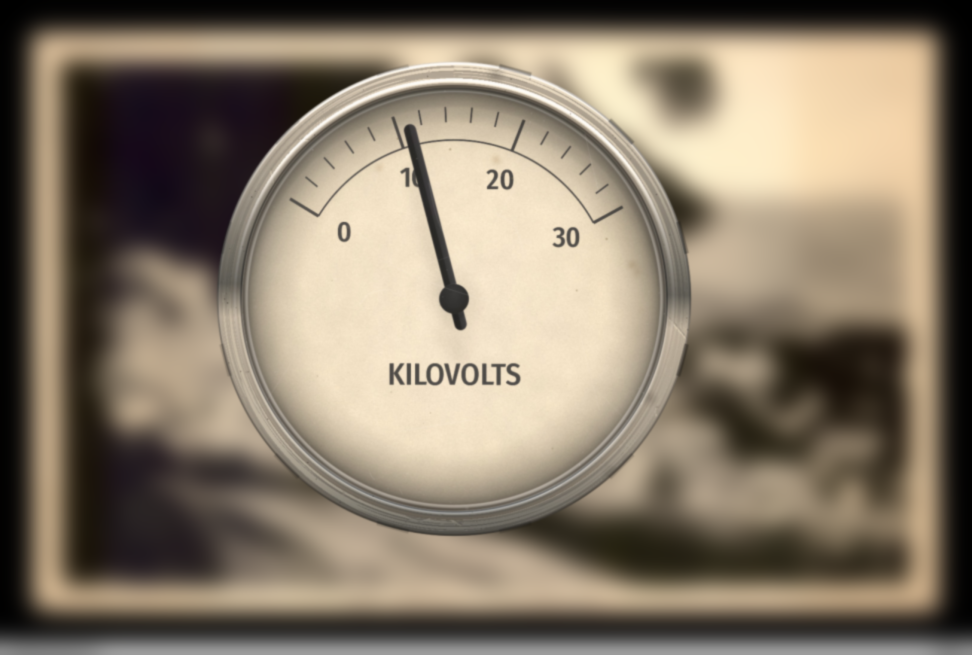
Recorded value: **11** kV
